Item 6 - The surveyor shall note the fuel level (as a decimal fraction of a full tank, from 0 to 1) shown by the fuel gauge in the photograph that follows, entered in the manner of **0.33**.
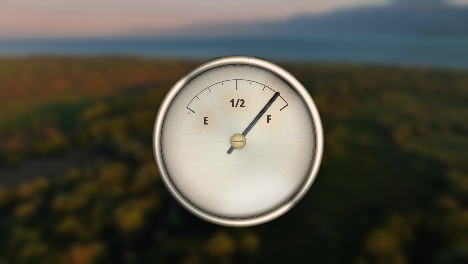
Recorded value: **0.875**
